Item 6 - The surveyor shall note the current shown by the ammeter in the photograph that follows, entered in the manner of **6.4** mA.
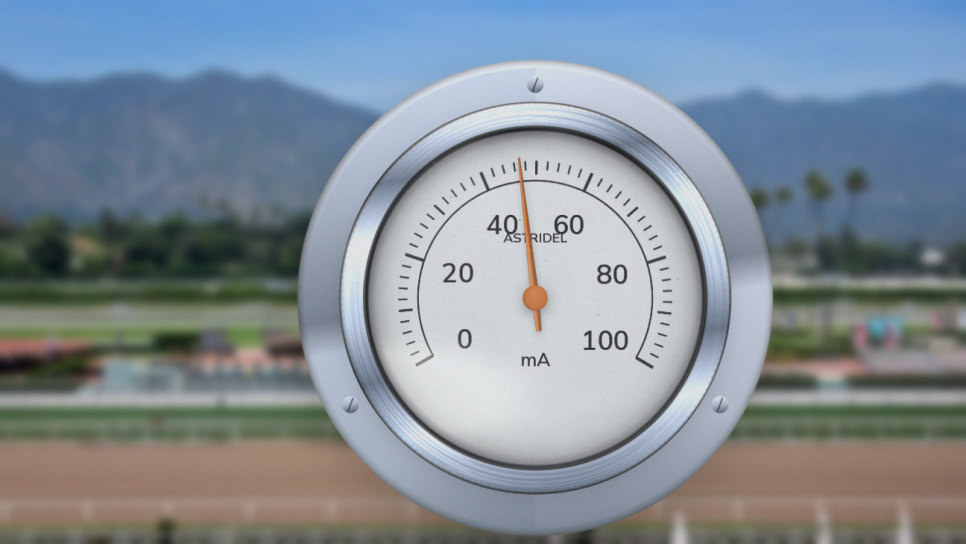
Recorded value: **47** mA
